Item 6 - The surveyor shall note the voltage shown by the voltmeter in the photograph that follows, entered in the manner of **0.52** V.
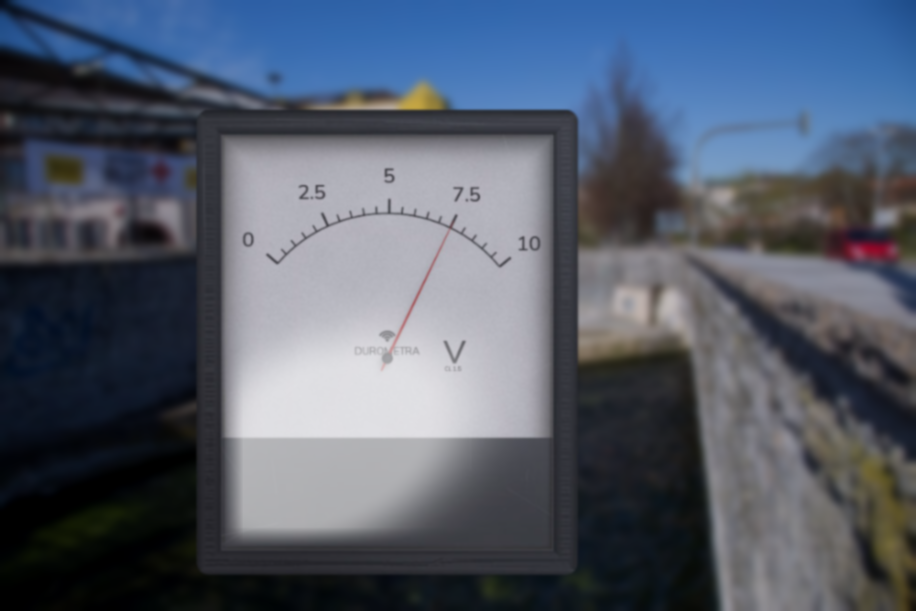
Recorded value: **7.5** V
